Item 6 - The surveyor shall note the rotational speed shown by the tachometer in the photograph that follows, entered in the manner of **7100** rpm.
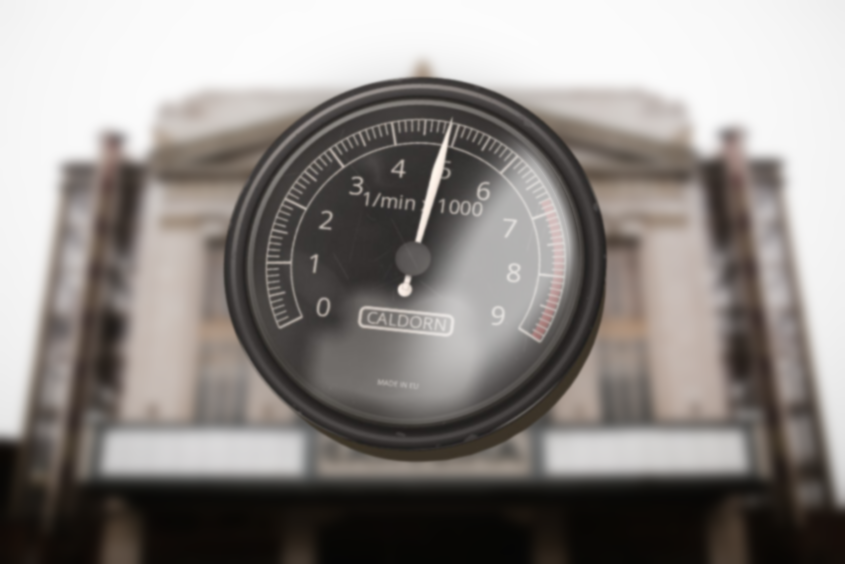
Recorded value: **4900** rpm
